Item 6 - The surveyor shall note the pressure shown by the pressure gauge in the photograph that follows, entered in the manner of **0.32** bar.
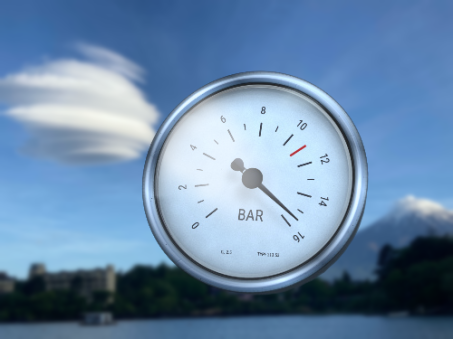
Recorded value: **15.5** bar
